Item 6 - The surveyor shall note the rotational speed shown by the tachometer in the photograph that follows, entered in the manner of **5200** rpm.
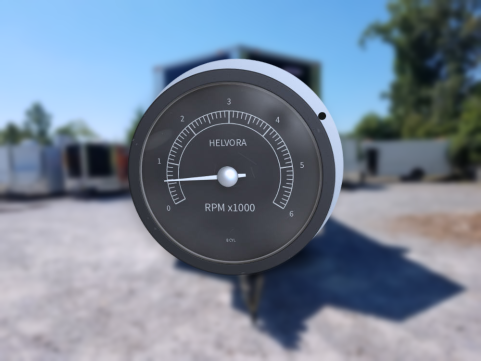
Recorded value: **600** rpm
